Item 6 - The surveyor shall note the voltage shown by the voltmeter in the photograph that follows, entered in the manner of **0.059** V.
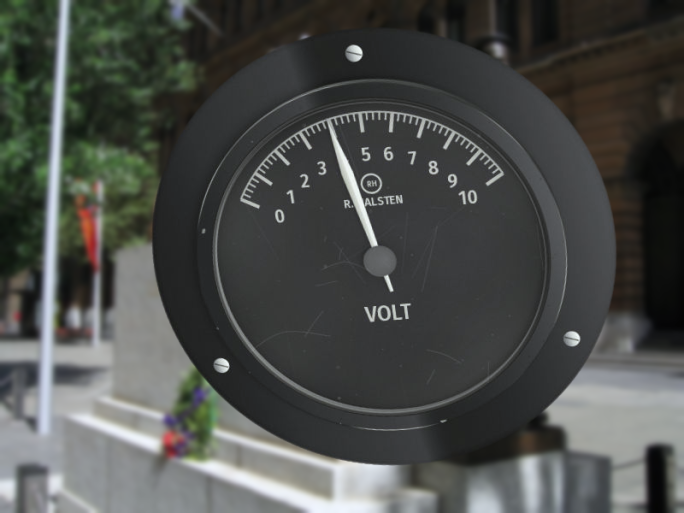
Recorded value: **4** V
